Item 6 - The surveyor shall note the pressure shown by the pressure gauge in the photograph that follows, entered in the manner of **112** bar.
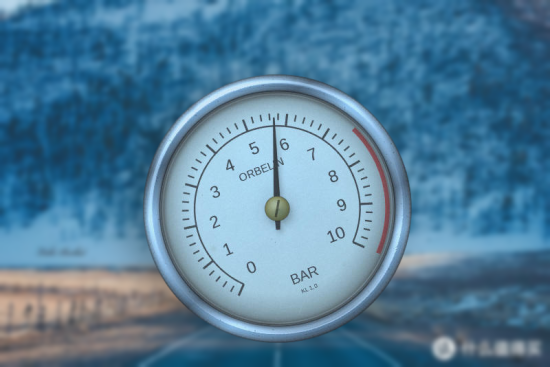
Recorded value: **5.7** bar
